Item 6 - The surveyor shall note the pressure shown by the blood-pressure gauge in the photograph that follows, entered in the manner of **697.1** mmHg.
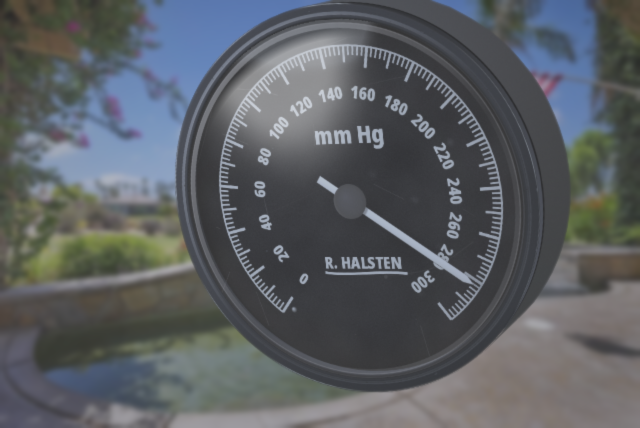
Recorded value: **280** mmHg
